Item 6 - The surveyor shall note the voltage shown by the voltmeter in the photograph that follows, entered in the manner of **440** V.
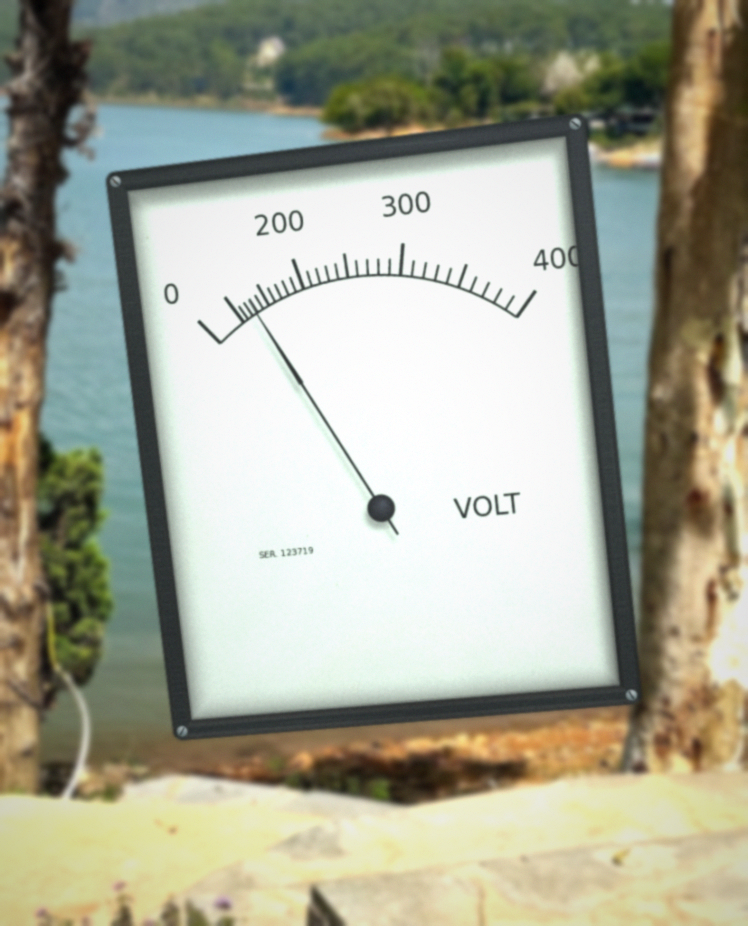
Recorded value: **130** V
